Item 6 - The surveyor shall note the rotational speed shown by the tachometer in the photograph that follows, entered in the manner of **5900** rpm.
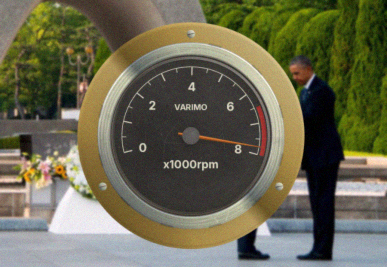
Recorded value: **7750** rpm
